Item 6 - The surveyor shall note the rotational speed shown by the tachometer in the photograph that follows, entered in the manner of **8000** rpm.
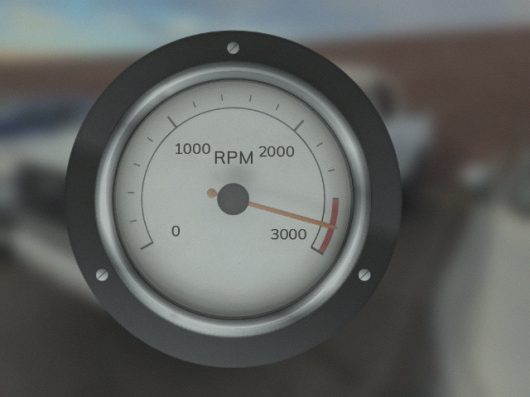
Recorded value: **2800** rpm
